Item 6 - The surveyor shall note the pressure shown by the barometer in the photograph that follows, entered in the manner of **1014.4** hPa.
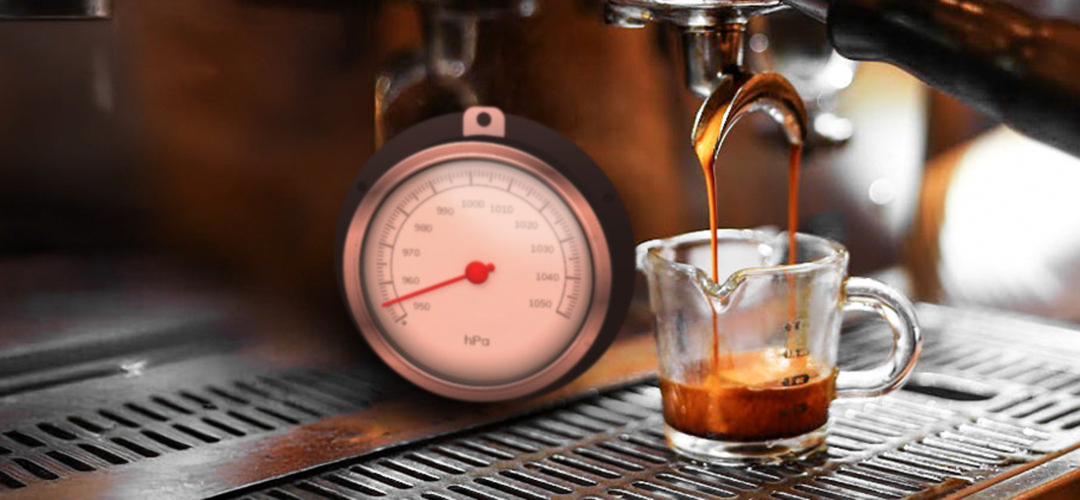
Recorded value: **955** hPa
